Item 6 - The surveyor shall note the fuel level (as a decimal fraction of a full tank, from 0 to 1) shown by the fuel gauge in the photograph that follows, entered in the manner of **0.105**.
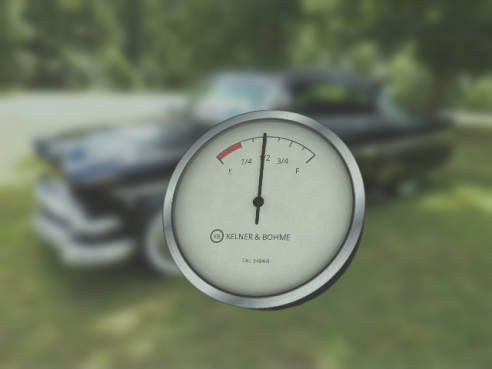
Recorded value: **0.5**
